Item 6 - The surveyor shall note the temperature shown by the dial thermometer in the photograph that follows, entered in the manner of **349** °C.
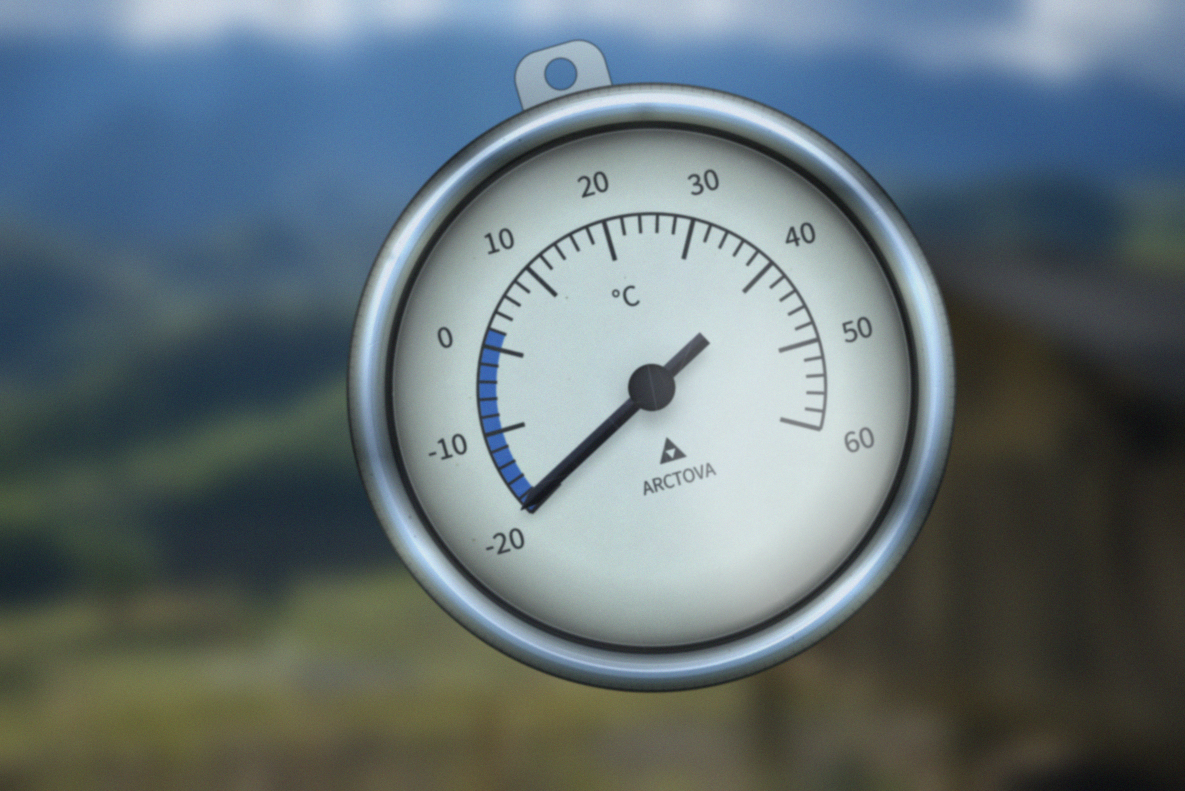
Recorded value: **-19** °C
